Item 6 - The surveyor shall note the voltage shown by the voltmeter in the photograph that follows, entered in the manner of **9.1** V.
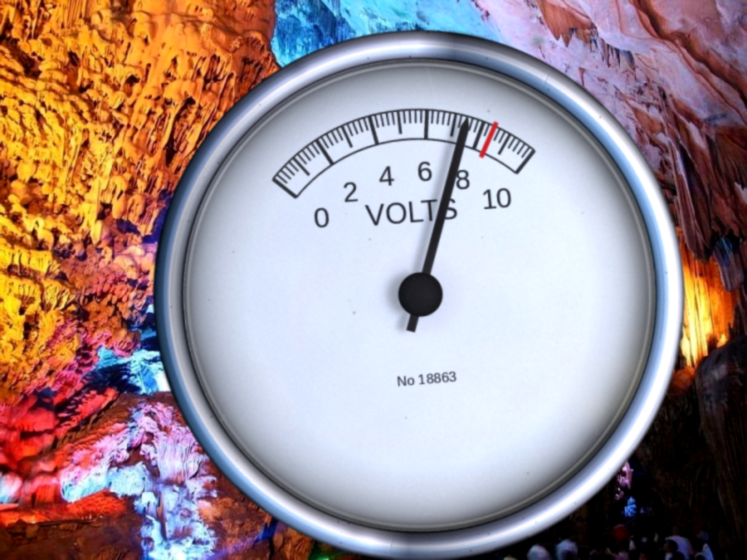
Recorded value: **7.4** V
